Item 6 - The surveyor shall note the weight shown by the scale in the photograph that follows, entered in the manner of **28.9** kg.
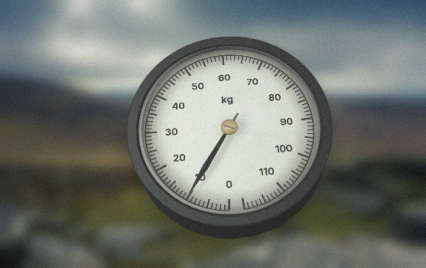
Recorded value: **10** kg
